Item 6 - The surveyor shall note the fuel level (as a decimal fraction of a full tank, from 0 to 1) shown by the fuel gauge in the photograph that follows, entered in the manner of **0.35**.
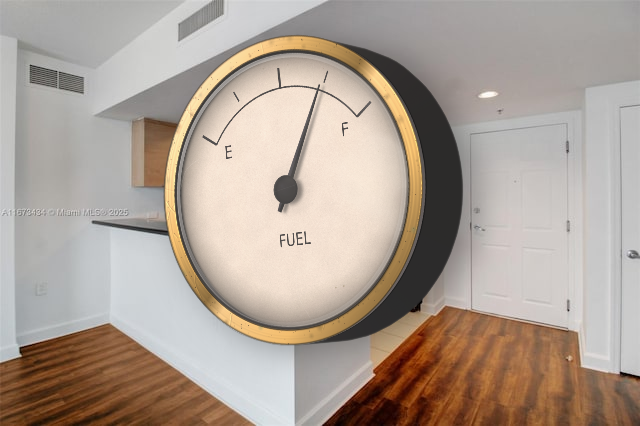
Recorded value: **0.75**
